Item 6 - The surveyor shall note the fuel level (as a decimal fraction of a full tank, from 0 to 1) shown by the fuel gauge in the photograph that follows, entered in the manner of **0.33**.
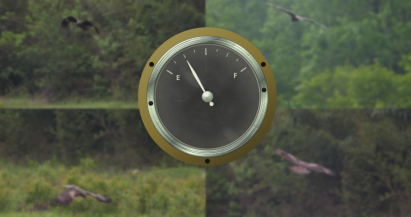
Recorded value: **0.25**
